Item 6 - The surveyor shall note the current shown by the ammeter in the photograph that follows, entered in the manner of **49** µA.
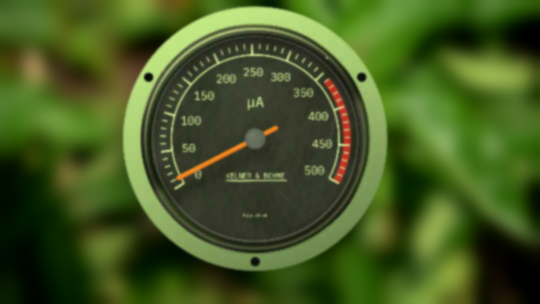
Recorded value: **10** µA
